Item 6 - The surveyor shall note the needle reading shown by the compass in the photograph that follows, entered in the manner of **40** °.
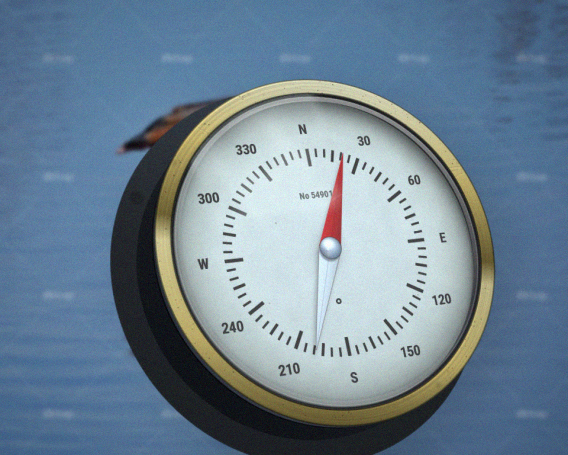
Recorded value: **20** °
